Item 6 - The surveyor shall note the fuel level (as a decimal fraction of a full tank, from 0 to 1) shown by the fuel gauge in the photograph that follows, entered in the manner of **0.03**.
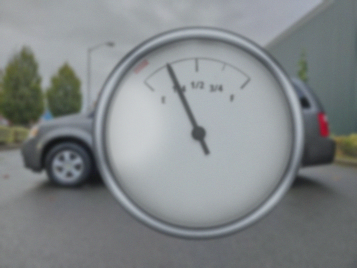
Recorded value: **0.25**
